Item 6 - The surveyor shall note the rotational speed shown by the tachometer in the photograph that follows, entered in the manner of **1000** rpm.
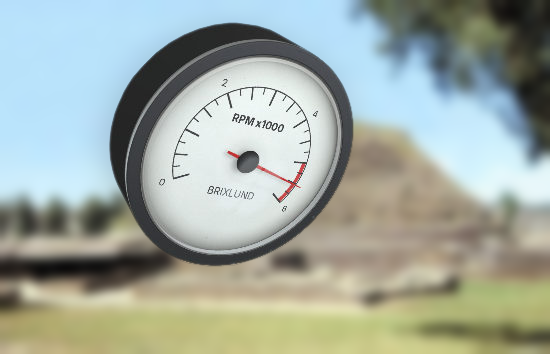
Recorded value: **5500** rpm
